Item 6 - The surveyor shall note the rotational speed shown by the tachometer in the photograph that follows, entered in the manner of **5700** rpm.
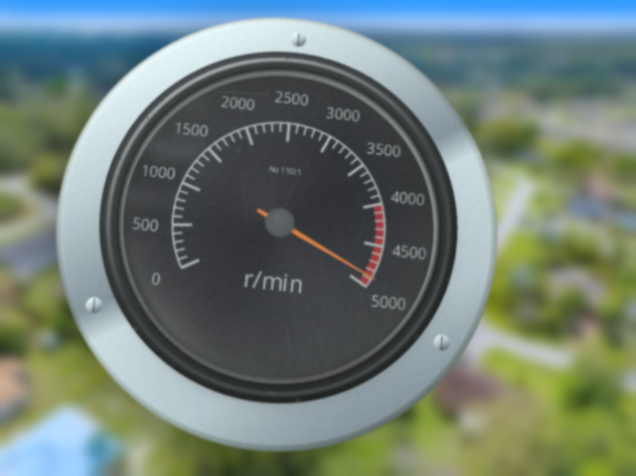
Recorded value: **4900** rpm
